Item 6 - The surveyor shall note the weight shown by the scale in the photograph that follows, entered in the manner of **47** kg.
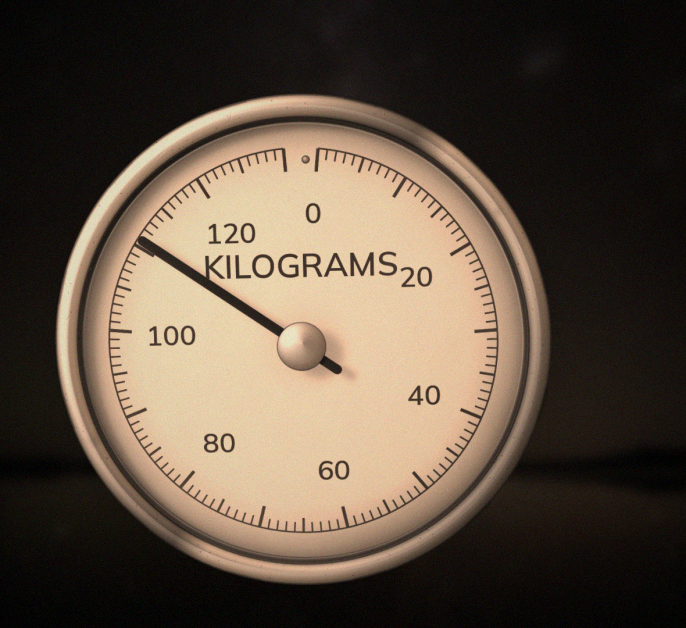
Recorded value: **111** kg
